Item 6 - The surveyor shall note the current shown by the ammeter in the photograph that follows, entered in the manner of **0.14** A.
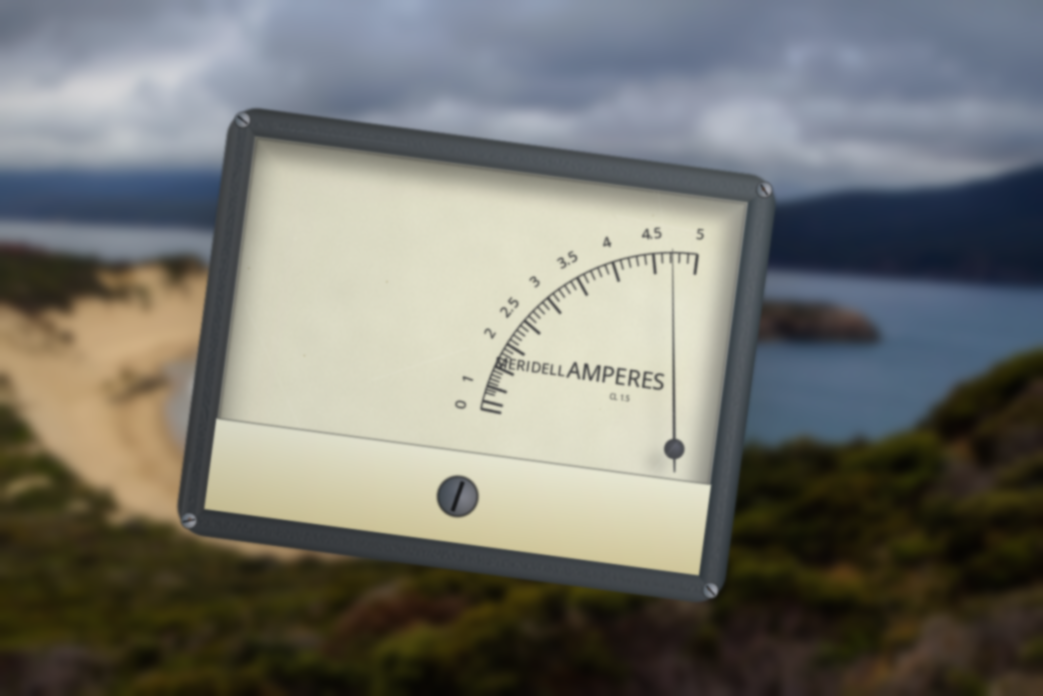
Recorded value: **4.7** A
